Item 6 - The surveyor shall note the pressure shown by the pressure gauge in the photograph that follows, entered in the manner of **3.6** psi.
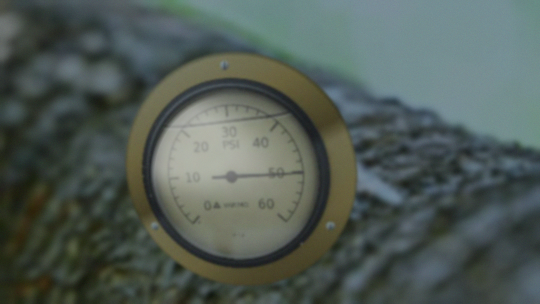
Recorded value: **50** psi
